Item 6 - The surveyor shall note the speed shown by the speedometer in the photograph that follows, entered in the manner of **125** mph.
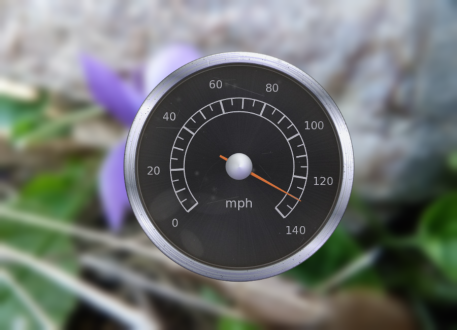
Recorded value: **130** mph
